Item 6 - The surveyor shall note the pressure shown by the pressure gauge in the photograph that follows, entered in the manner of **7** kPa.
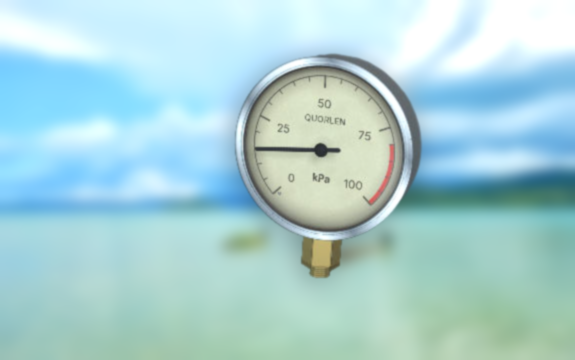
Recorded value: **15** kPa
